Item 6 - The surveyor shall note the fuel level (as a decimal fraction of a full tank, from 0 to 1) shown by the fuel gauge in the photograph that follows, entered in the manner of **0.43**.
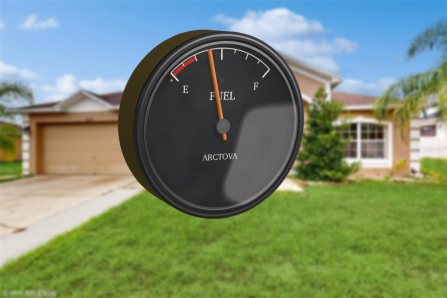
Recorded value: **0.375**
